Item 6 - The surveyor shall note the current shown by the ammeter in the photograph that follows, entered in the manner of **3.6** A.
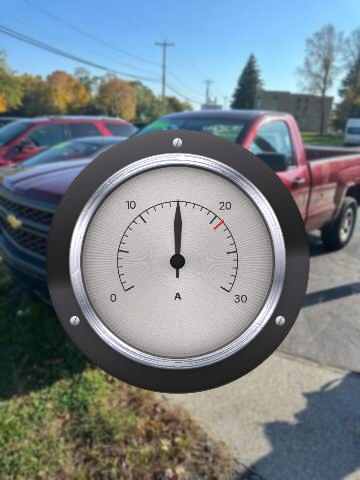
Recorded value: **15** A
